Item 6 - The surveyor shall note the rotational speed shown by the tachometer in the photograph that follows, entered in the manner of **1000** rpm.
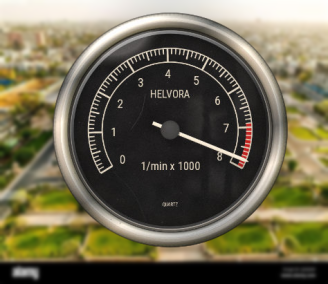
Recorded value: **7800** rpm
